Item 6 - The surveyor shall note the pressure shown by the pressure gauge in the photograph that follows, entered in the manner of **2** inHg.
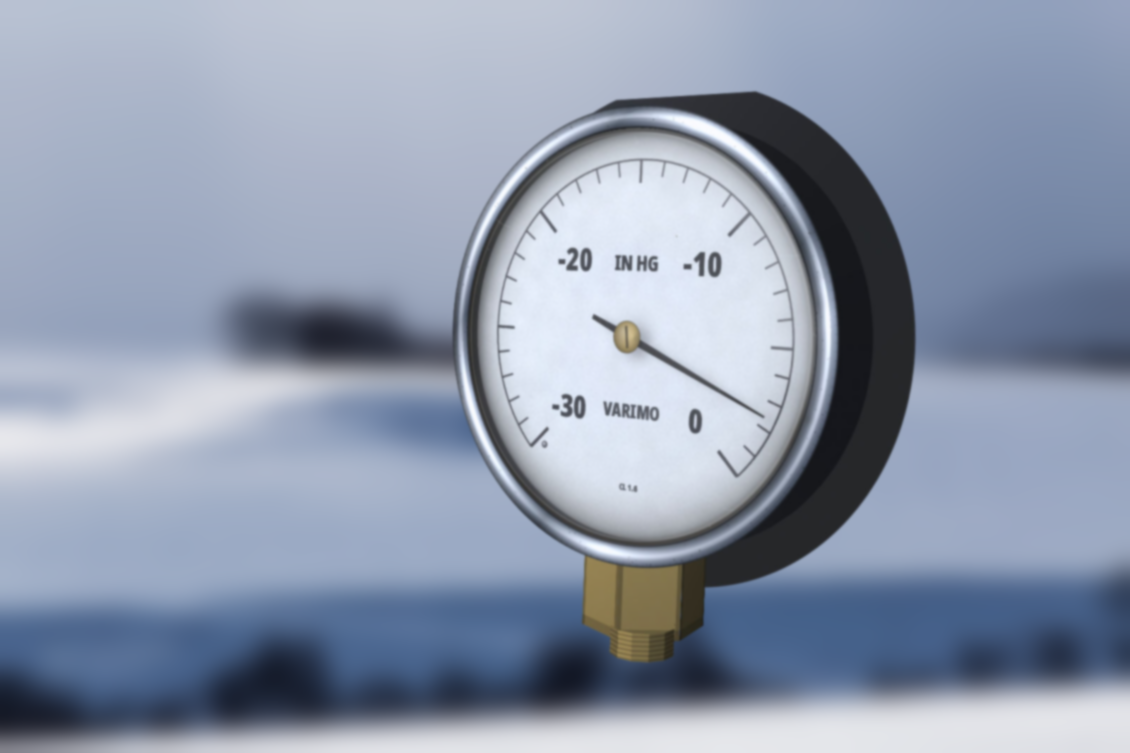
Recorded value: **-2.5** inHg
